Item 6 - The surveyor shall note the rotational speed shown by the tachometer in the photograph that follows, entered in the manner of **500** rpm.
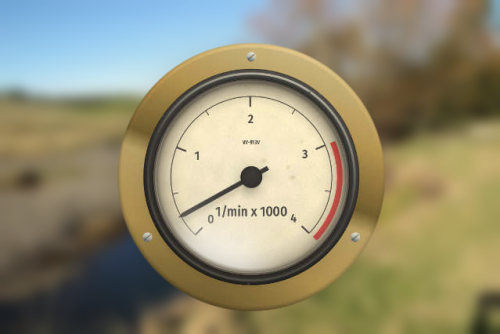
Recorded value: **250** rpm
